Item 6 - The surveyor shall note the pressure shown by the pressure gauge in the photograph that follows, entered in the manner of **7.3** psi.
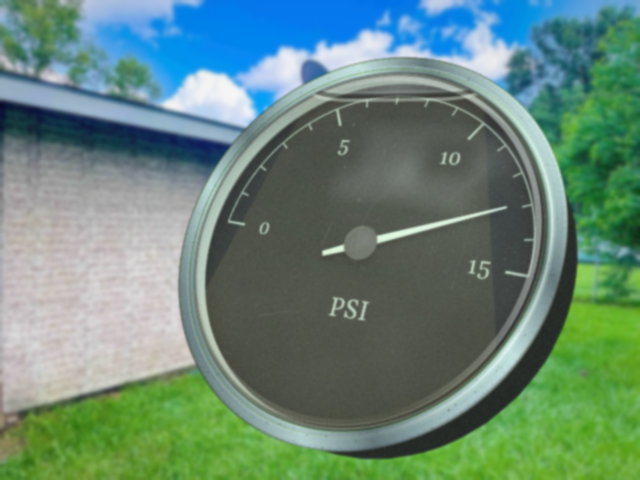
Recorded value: **13** psi
